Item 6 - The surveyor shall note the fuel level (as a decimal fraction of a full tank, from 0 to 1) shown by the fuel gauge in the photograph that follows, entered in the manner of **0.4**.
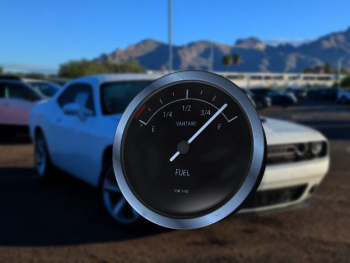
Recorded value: **0.875**
